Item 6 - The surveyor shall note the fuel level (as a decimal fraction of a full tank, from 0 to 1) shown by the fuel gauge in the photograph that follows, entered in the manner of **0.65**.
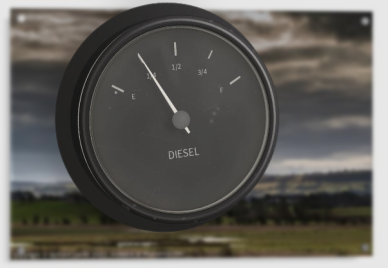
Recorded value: **0.25**
